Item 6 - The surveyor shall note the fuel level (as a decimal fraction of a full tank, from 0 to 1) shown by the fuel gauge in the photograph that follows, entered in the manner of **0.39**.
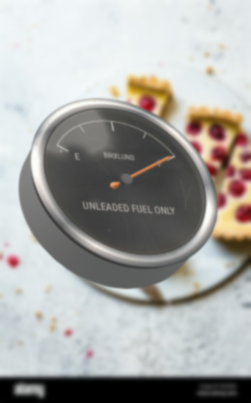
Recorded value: **1**
